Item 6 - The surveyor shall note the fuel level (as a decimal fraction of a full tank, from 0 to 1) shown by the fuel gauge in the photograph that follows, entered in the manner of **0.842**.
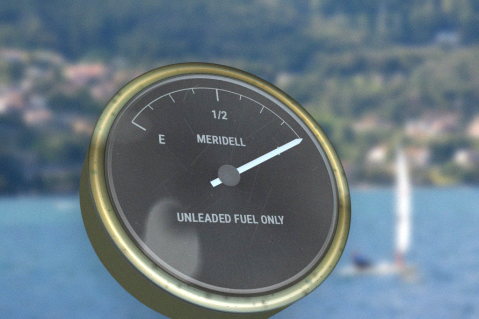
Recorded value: **1**
